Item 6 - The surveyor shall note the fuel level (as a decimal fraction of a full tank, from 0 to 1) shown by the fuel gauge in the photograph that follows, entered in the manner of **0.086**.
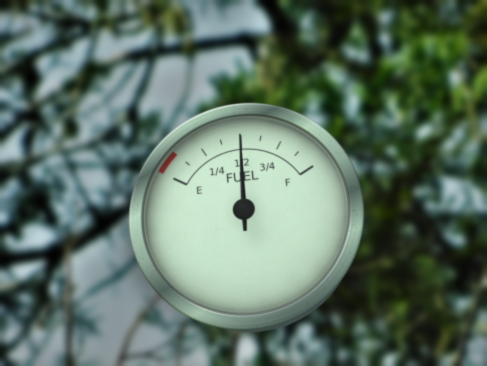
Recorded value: **0.5**
